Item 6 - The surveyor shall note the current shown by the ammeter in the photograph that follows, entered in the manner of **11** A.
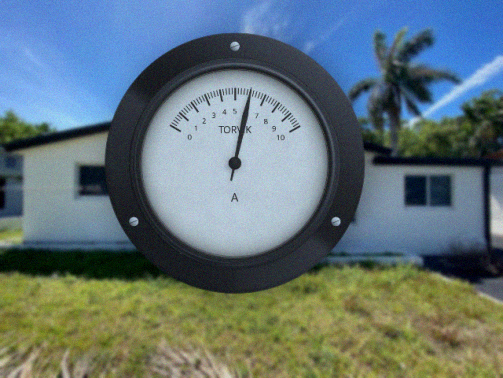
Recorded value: **6** A
